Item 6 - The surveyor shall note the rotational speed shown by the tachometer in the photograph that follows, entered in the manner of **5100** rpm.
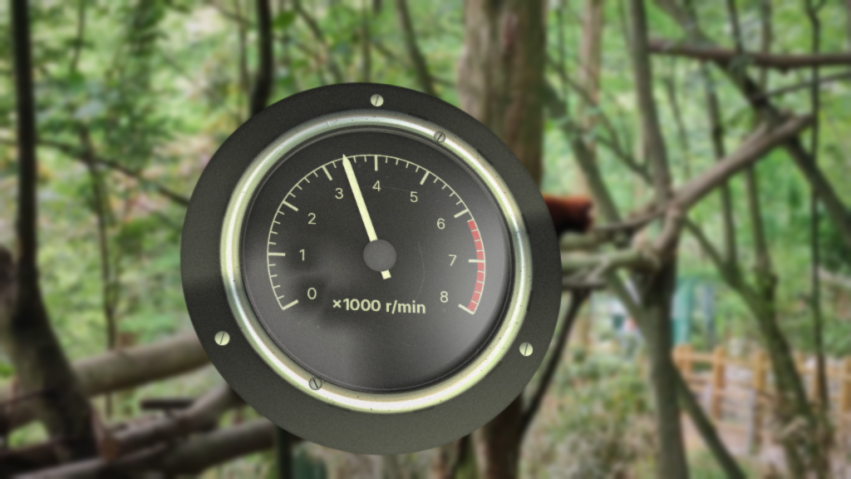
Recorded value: **3400** rpm
